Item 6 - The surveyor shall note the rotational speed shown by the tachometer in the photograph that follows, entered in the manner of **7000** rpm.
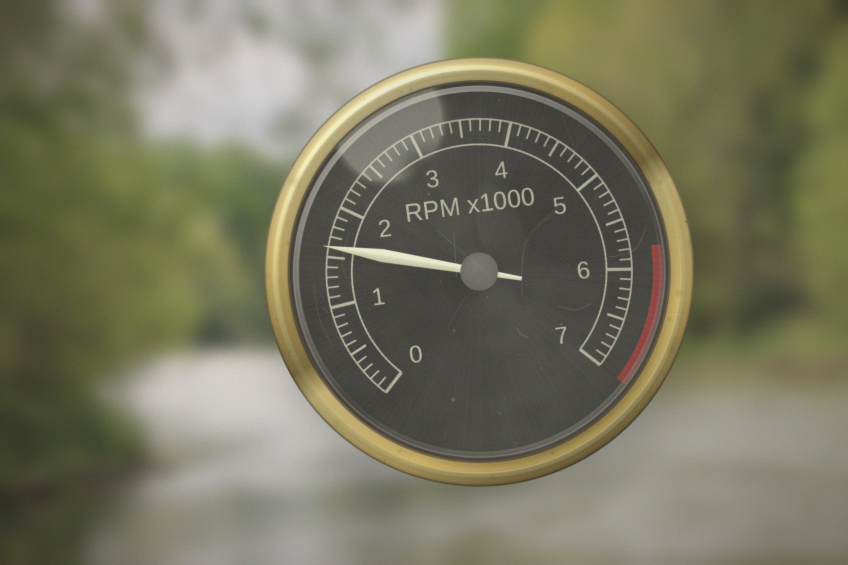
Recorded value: **1600** rpm
